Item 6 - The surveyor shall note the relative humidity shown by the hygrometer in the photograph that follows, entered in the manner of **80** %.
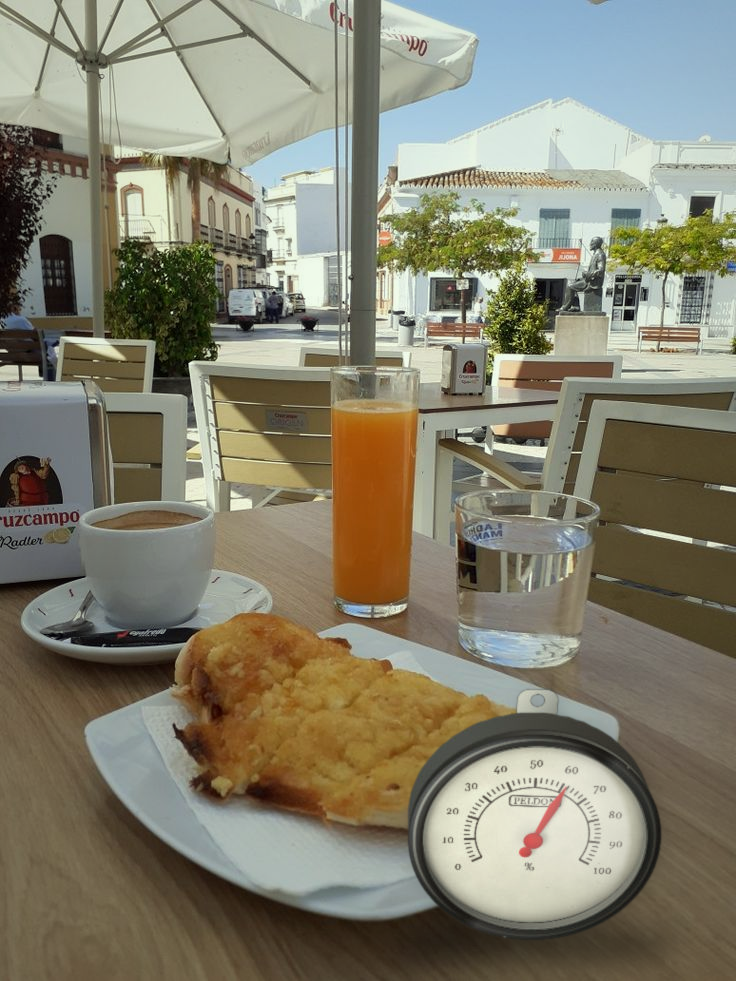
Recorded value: **60** %
